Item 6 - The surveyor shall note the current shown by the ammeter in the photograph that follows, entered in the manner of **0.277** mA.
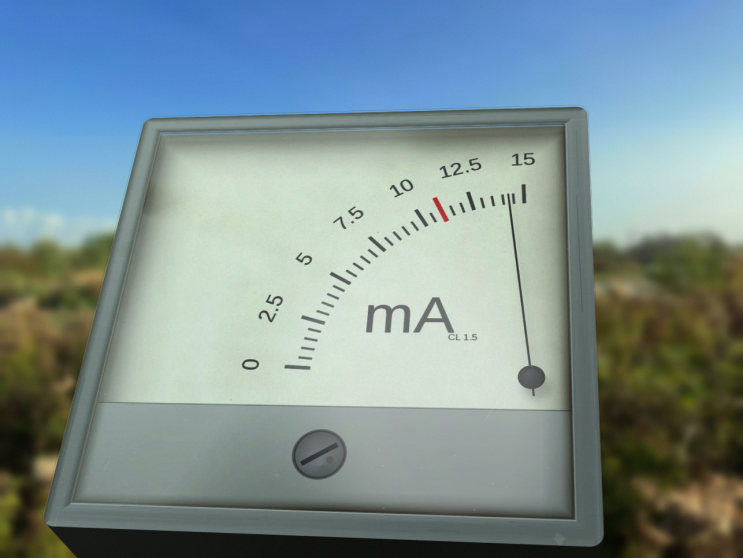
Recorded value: **14.25** mA
